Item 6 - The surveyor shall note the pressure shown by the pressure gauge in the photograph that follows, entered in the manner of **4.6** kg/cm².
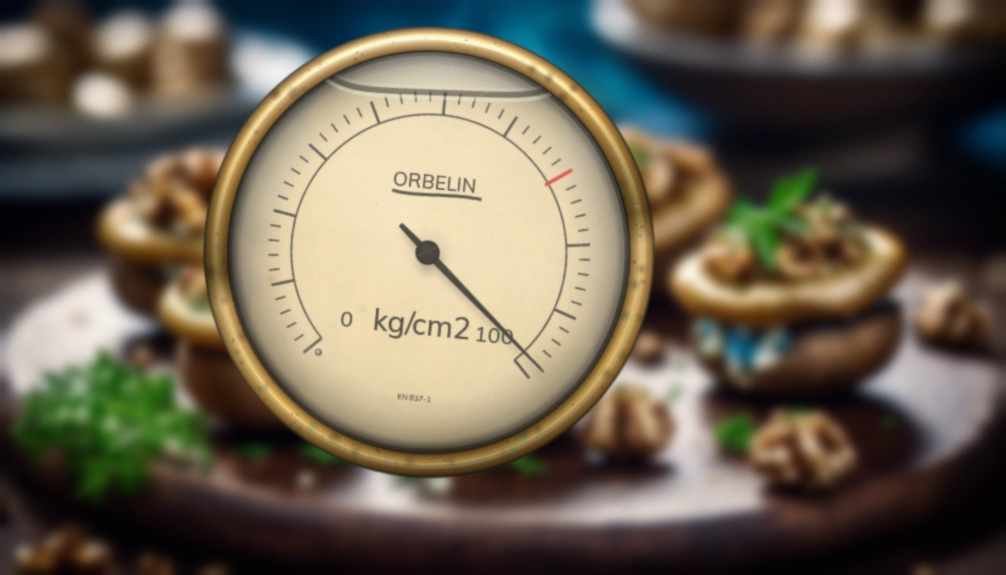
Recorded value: **98** kg/cm²
